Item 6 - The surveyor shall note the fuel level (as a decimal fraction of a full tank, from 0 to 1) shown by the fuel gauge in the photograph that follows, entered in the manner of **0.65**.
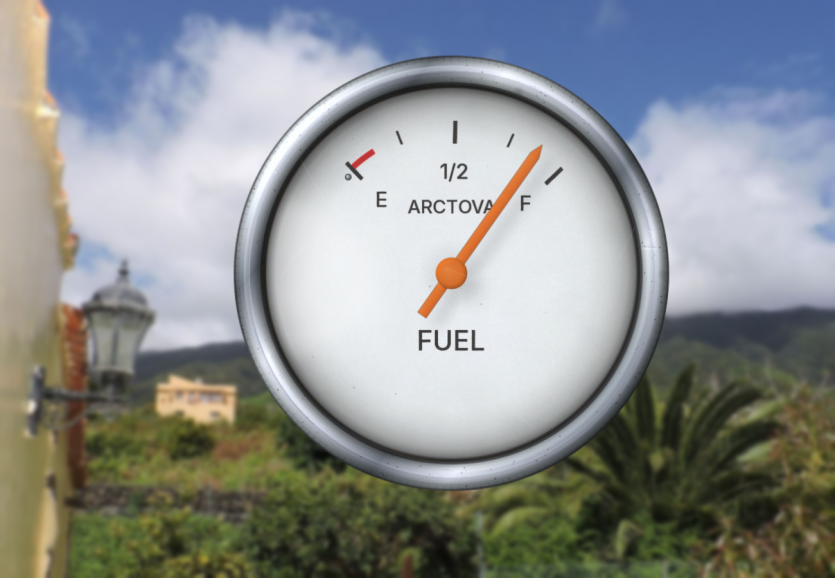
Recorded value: **0.875**
